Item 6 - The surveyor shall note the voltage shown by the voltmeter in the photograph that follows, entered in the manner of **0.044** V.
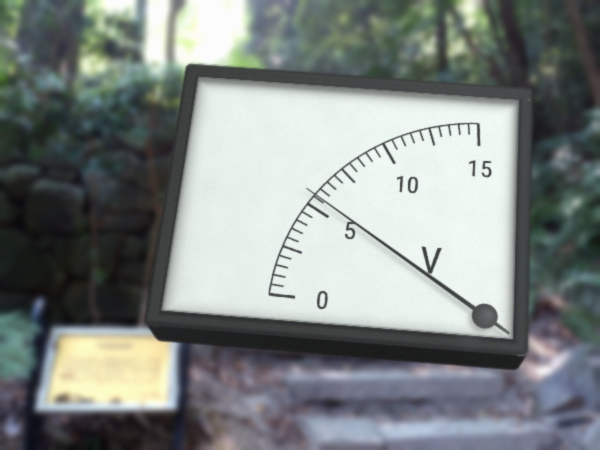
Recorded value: **5.5** V
